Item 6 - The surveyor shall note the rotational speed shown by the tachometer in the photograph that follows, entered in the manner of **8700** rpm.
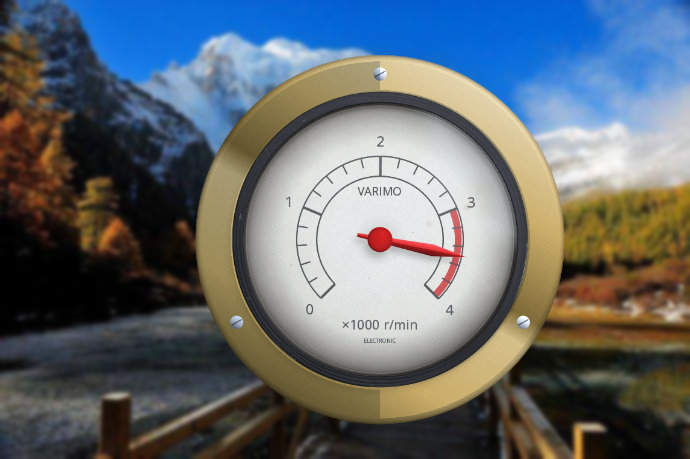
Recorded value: **3500** rpm
